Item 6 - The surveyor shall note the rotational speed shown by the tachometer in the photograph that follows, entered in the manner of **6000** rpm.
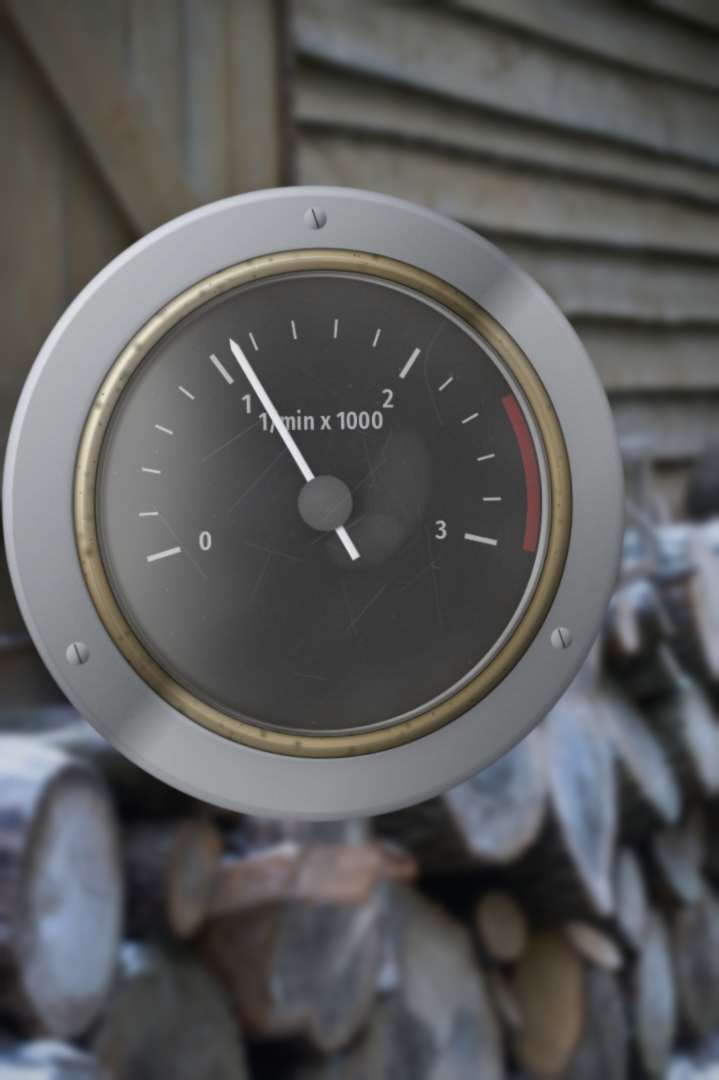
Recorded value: **1100** rpm
